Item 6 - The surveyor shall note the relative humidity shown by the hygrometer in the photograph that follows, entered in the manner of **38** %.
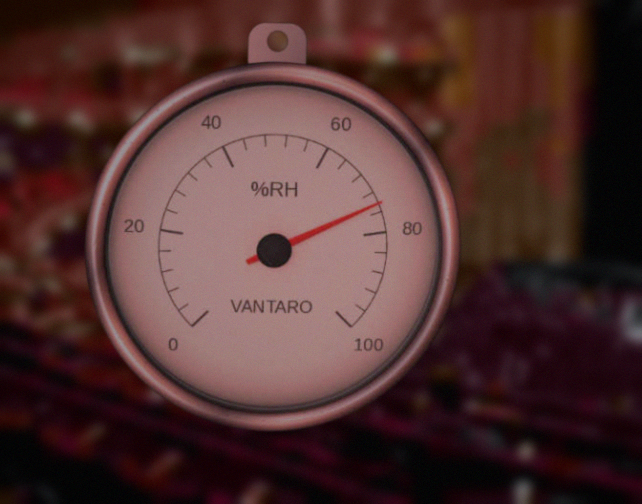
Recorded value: **74** %
